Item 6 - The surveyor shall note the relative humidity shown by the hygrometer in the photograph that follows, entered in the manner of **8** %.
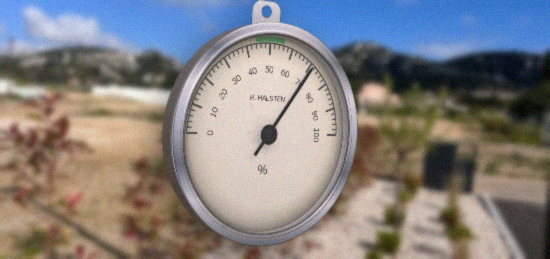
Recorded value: **70** %
